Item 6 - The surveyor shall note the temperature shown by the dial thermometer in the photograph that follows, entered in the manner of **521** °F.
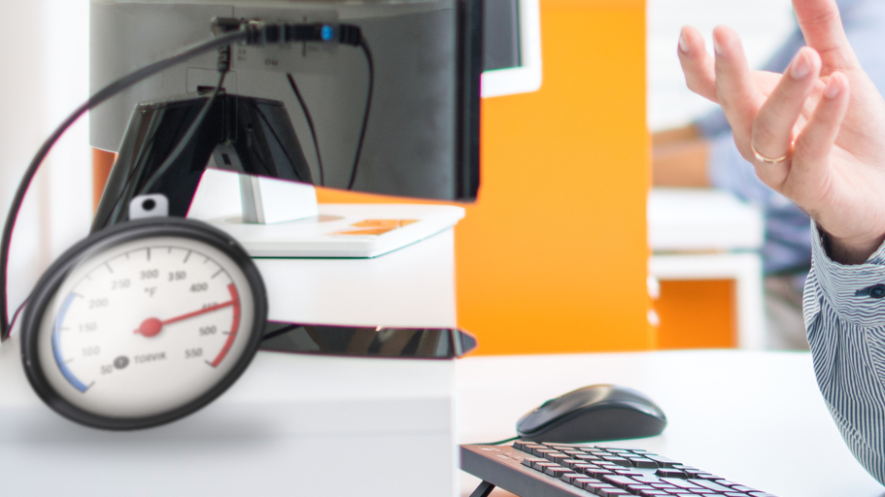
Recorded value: **450** °F
